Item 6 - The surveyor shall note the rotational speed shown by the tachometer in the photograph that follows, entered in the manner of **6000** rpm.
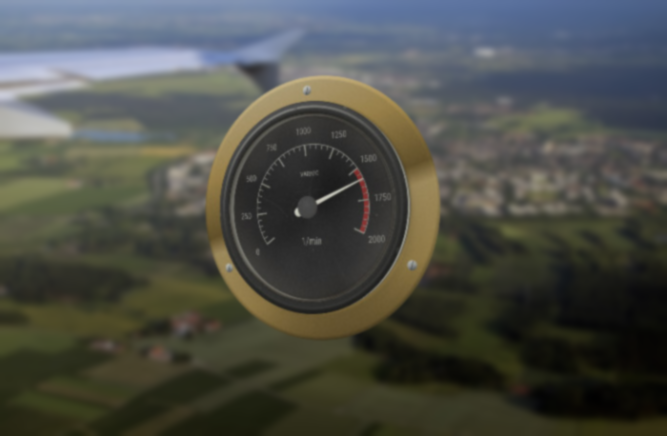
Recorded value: **1600** rpm
